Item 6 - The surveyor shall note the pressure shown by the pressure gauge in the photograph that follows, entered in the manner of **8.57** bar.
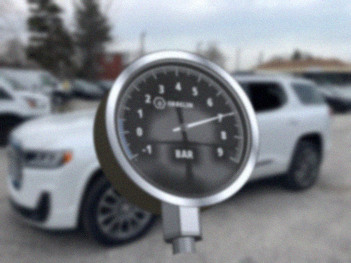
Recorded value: **7** bar
